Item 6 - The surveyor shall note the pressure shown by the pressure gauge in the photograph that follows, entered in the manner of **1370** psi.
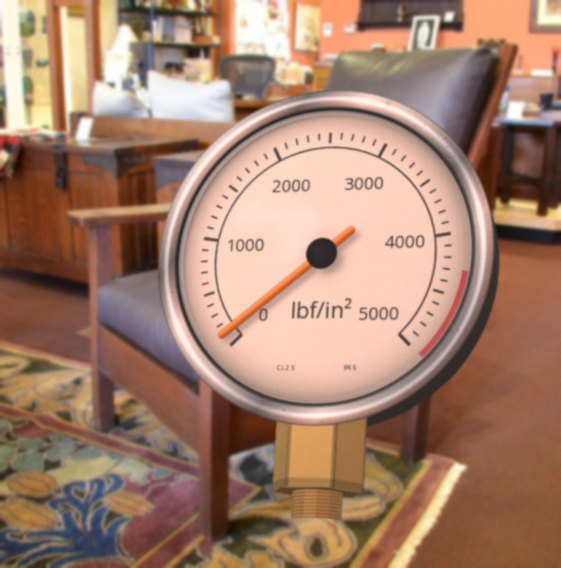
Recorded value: **100** psi
